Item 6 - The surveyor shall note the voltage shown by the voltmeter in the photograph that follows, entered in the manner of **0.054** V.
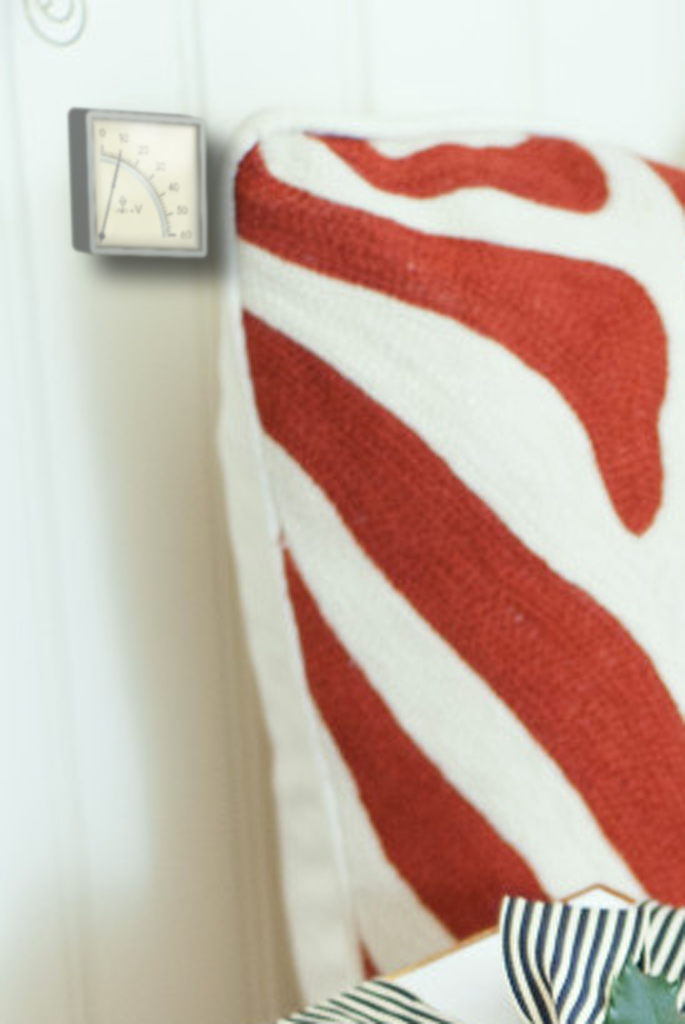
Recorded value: **10** V
